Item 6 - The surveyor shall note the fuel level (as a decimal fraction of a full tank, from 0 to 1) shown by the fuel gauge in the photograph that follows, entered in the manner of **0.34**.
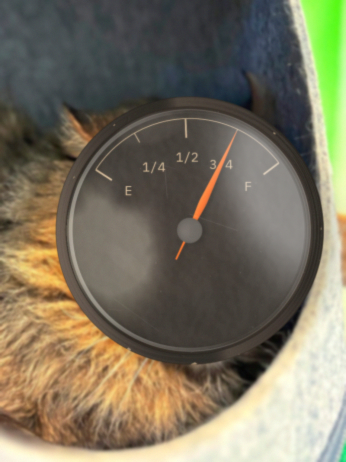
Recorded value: **0.75**
